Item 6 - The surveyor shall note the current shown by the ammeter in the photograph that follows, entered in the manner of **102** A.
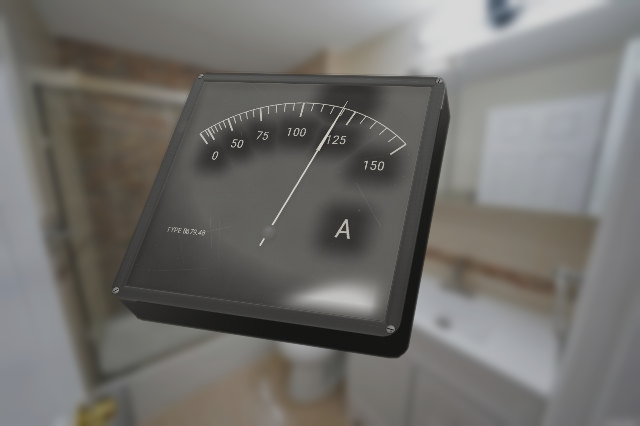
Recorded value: **120** A
